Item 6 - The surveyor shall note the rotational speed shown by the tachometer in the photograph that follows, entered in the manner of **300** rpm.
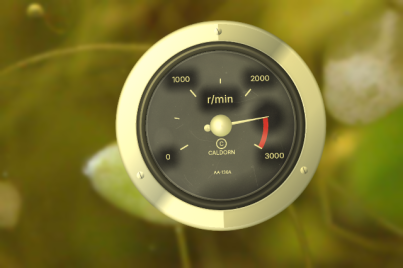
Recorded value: **2500** rpm
